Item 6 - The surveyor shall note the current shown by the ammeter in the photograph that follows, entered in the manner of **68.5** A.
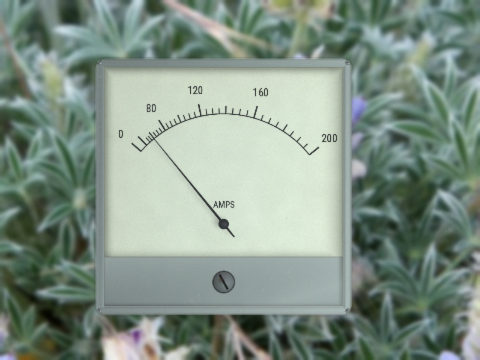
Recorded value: **60** A
